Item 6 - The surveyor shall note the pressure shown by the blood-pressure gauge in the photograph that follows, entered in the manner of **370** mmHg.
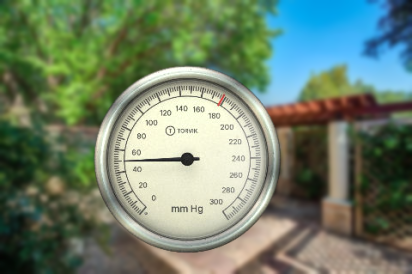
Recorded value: **50** mmHg
